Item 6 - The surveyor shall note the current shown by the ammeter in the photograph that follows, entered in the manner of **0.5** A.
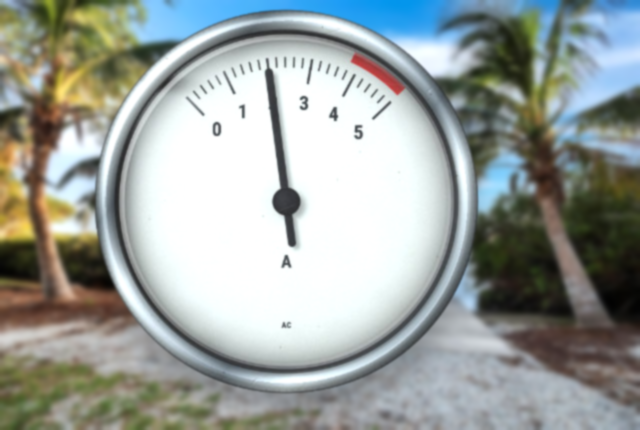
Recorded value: **2** A
